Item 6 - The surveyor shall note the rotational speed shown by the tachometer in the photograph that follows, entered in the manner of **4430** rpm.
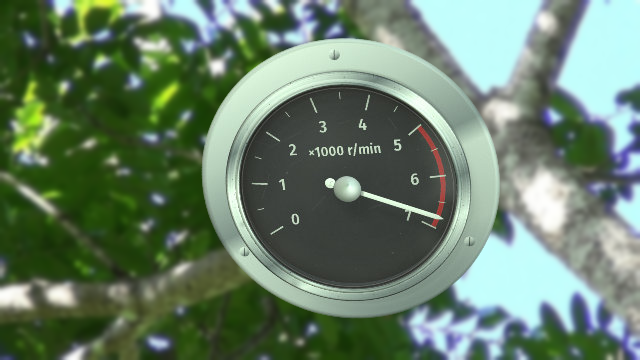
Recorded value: **6750** rpm
